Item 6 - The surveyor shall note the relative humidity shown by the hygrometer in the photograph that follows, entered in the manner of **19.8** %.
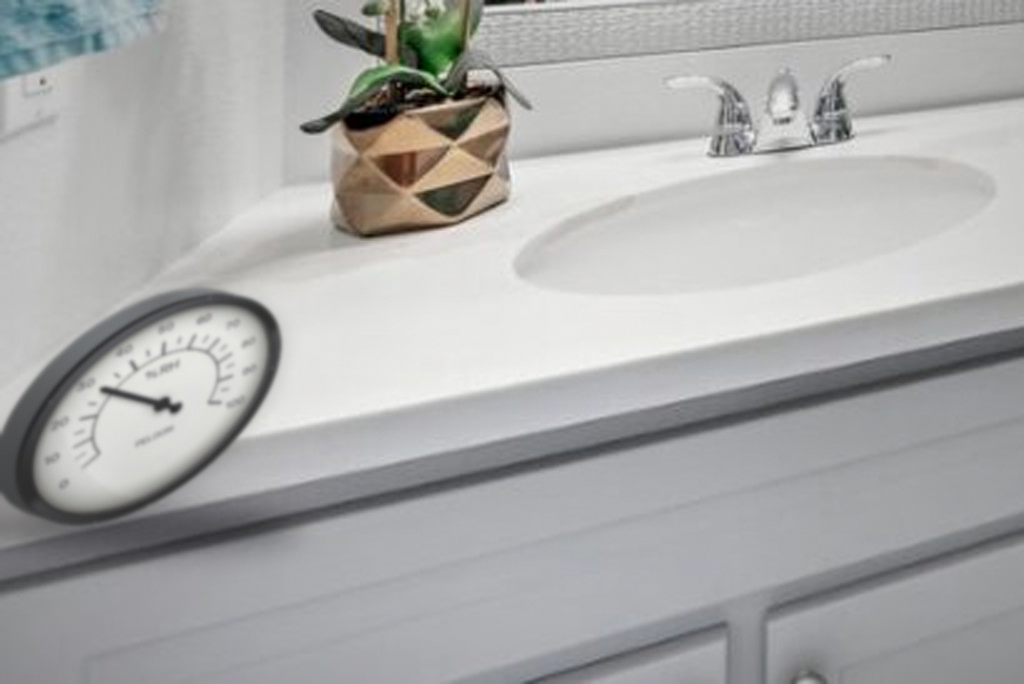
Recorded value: **30** %
